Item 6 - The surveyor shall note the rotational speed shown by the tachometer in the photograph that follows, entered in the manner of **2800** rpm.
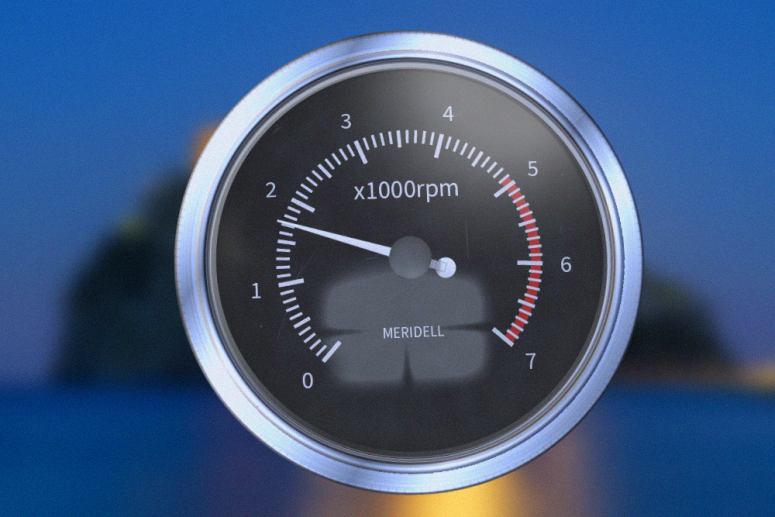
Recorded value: **1700** rpm
